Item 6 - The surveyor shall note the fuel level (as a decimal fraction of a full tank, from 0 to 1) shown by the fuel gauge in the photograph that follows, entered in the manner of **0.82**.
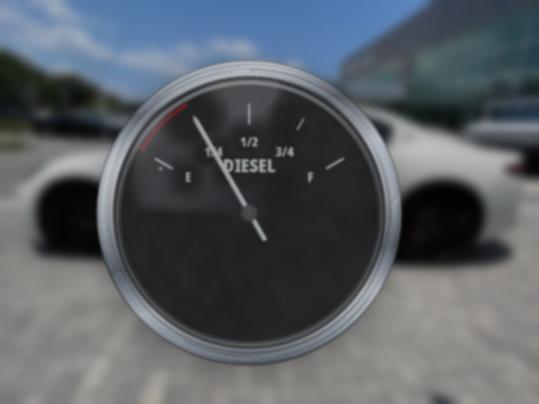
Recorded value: **0.25**
